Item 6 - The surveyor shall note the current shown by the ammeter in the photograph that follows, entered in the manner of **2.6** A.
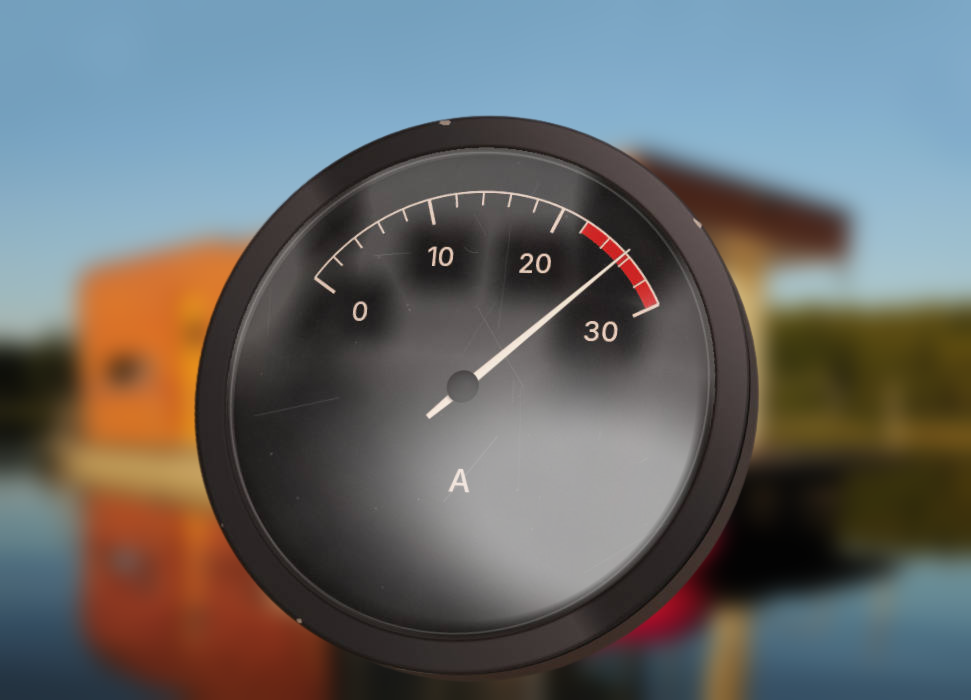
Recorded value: **26** A
